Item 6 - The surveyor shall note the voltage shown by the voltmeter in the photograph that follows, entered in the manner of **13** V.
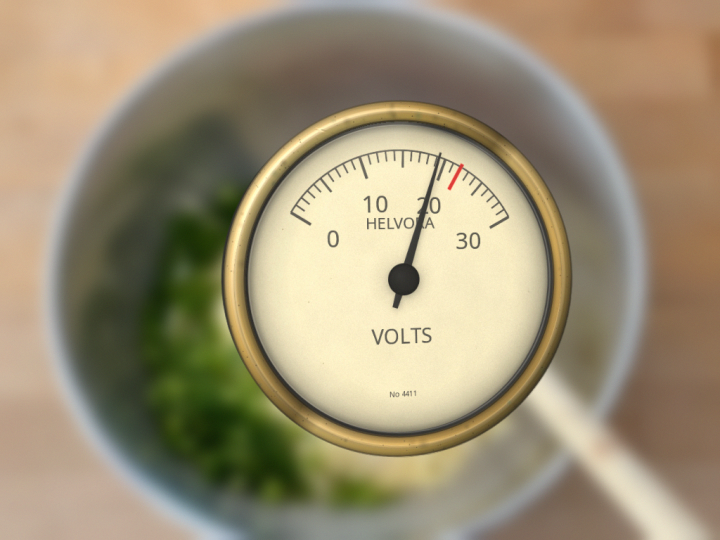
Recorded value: **19** V
